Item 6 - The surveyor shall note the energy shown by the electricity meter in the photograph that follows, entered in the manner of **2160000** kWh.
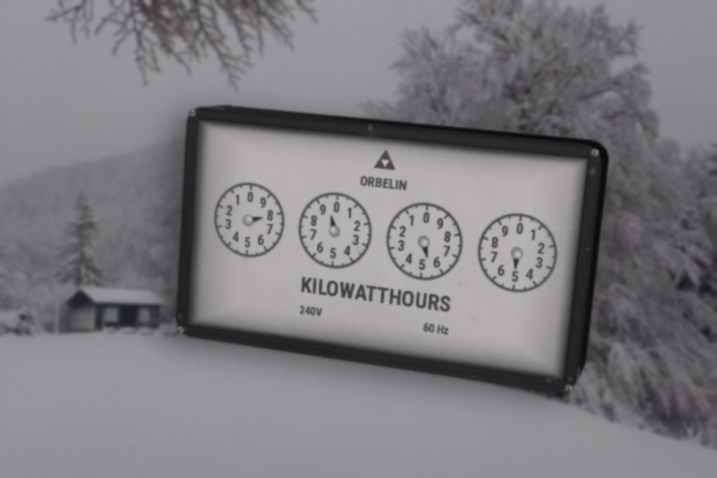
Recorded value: **7955** kWh
